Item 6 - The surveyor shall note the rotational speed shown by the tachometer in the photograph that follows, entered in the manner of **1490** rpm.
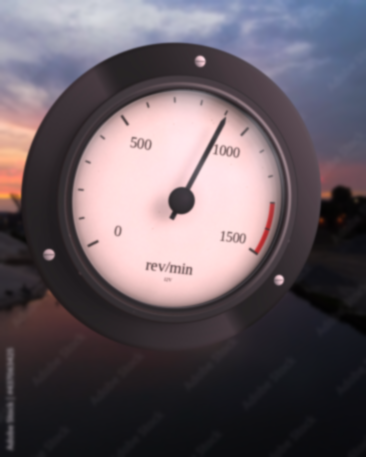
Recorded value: **900** rpm
